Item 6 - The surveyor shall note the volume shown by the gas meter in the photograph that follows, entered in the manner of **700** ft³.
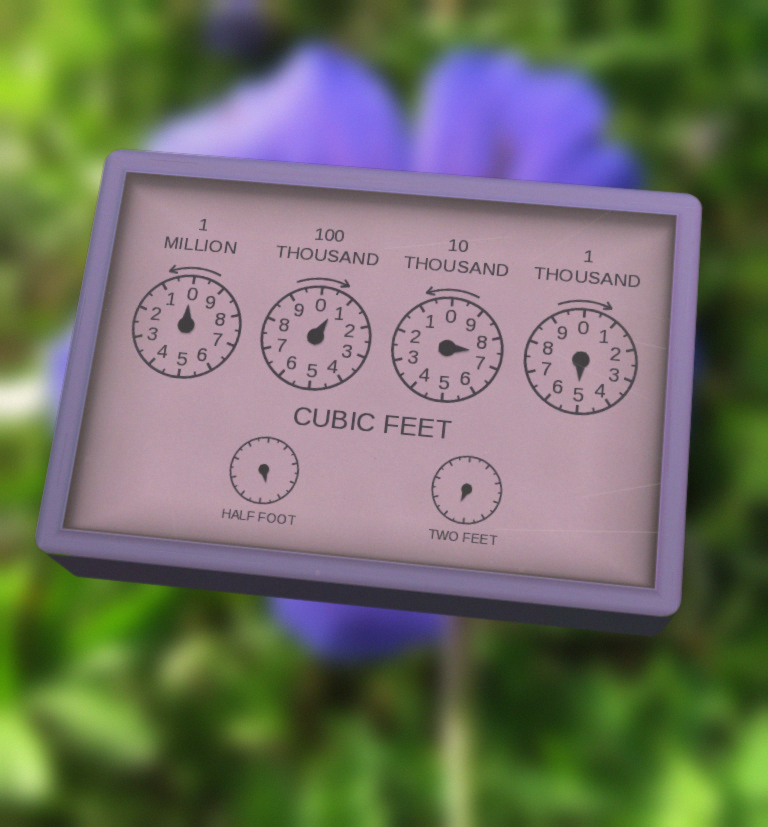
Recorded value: **7500** ft³
